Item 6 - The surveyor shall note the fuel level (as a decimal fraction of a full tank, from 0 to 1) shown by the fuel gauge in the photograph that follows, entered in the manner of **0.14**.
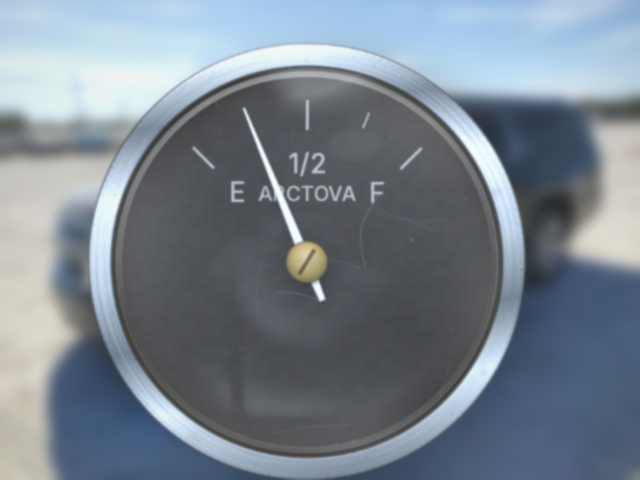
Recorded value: **0.25**
